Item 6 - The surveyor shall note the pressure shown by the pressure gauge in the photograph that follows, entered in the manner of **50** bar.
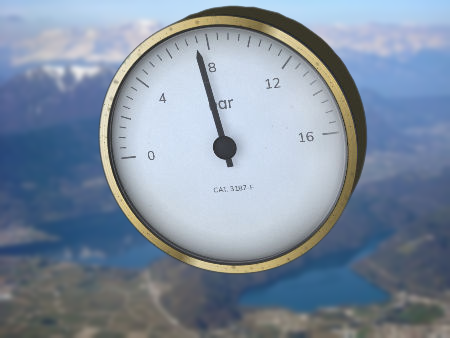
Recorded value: **7.5** bar
